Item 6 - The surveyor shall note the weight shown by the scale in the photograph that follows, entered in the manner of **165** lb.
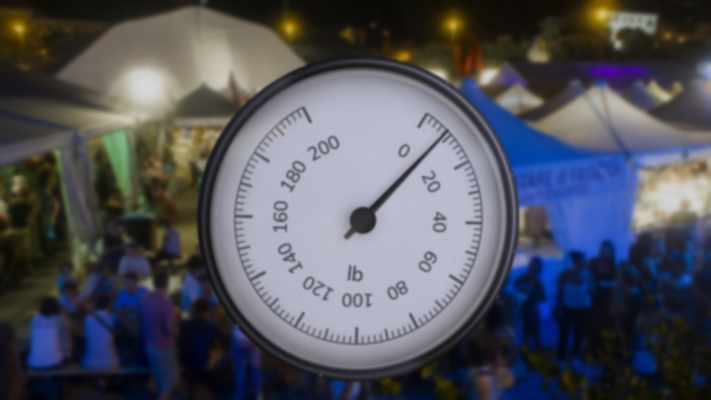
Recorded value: **8** lb
